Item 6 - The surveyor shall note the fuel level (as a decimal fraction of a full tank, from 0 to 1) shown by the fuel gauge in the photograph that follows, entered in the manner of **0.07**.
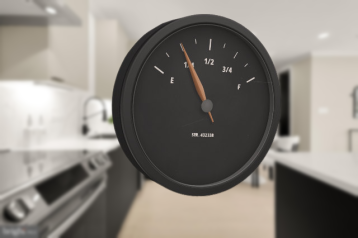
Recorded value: **0.25**
